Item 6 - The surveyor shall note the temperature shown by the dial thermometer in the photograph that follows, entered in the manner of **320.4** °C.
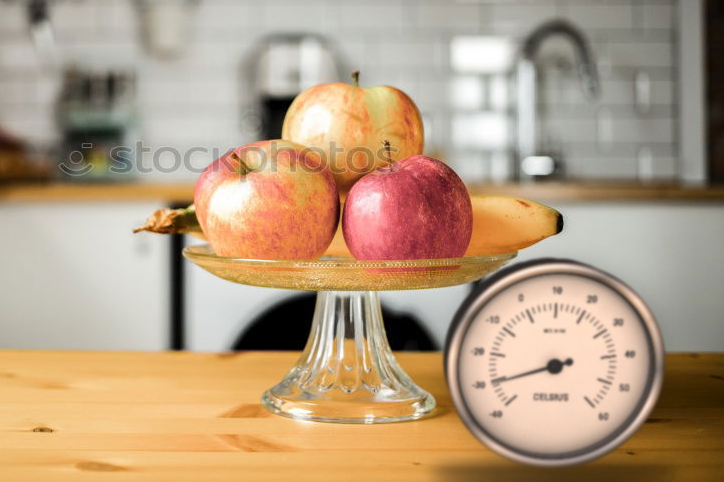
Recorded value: **-30** °C
